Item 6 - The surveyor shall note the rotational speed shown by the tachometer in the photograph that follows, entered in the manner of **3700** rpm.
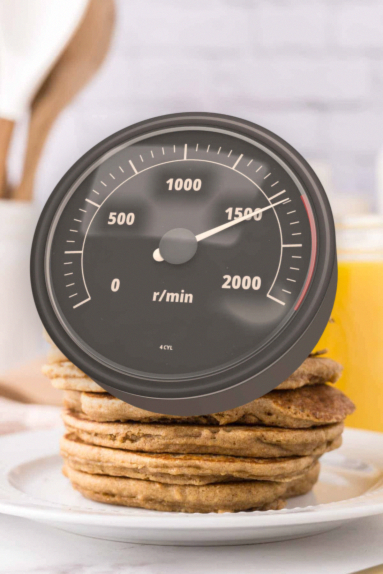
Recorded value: **1550** rpm
